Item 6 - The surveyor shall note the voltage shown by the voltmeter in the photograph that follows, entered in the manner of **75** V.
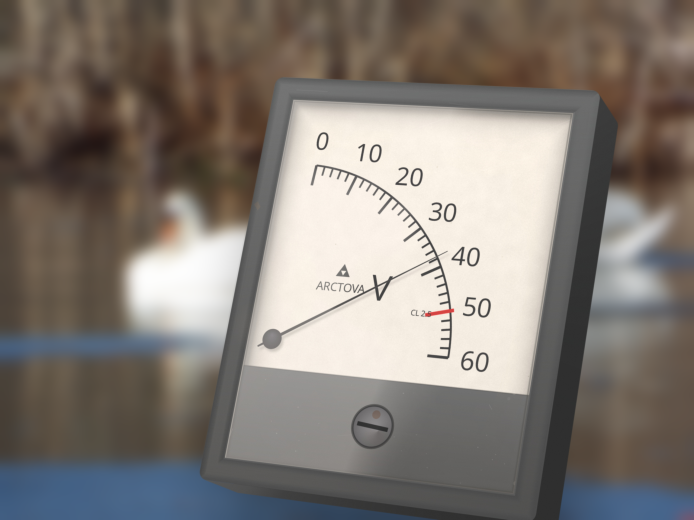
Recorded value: **38** V
